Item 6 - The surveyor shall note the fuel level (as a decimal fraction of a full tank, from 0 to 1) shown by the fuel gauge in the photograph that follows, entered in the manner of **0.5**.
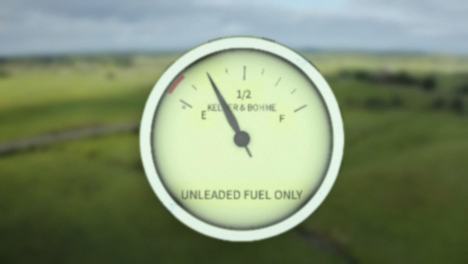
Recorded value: **0.25**
